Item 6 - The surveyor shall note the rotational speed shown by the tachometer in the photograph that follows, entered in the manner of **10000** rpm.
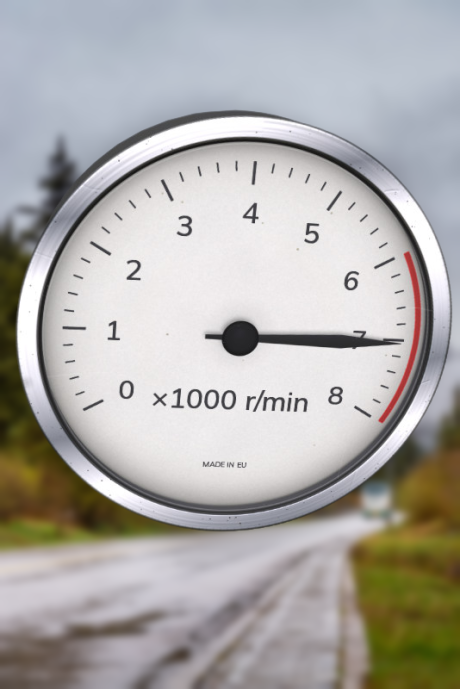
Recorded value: **7000** rpm
